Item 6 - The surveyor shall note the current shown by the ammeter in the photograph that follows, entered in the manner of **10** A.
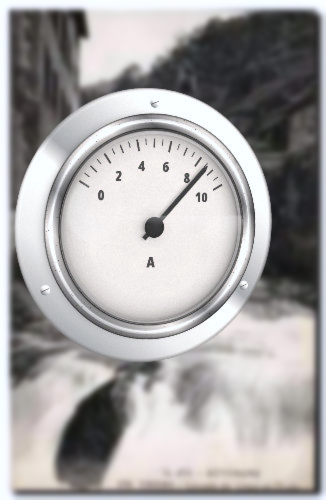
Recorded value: **8.5** A
